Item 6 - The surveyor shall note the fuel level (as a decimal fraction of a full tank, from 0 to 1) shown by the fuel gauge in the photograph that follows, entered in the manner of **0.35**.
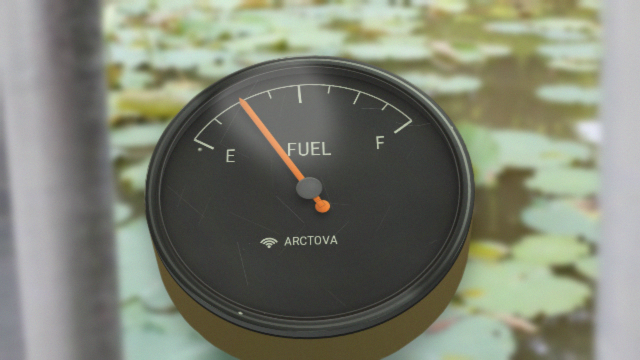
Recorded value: **0.25**
